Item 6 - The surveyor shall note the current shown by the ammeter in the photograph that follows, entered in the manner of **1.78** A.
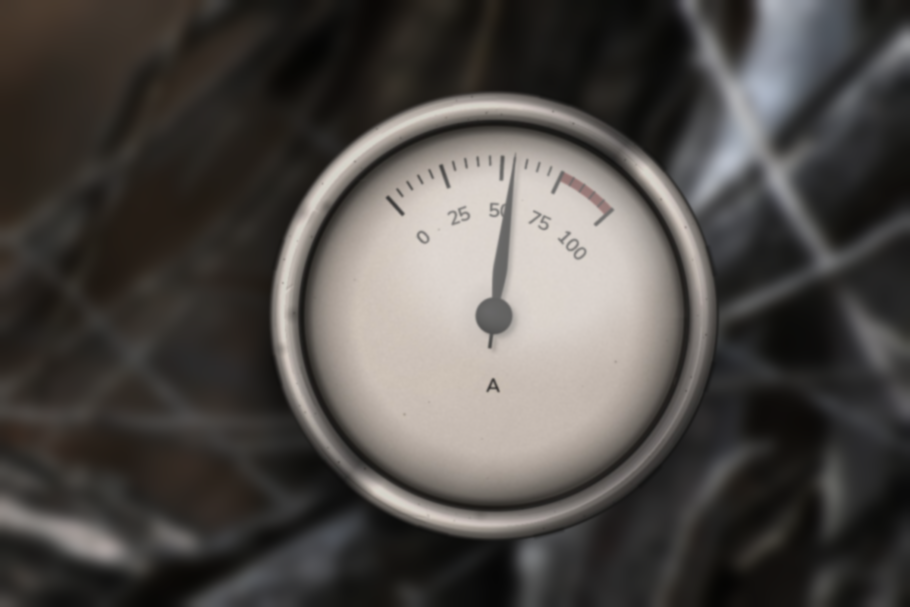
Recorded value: **55** A
